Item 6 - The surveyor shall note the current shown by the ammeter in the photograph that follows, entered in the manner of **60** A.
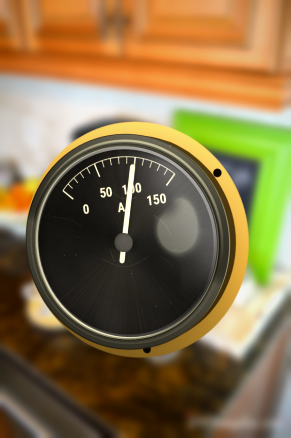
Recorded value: **100** A
